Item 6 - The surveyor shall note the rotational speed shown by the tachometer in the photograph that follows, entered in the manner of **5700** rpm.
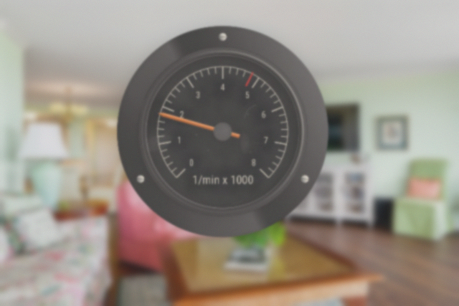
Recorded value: **1800** rpm
